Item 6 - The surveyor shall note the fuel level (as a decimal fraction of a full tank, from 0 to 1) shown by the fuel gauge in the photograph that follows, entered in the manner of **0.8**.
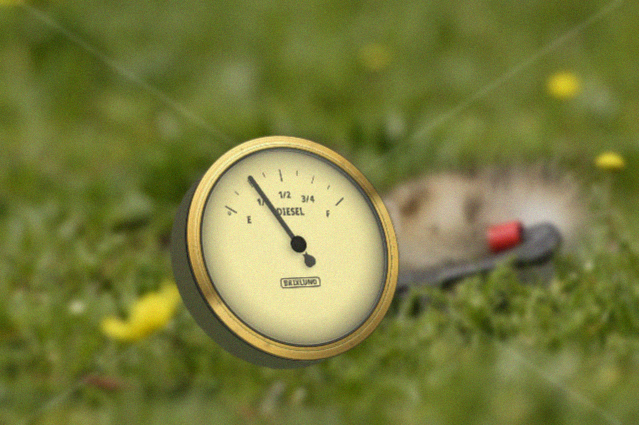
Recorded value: **0.25**
